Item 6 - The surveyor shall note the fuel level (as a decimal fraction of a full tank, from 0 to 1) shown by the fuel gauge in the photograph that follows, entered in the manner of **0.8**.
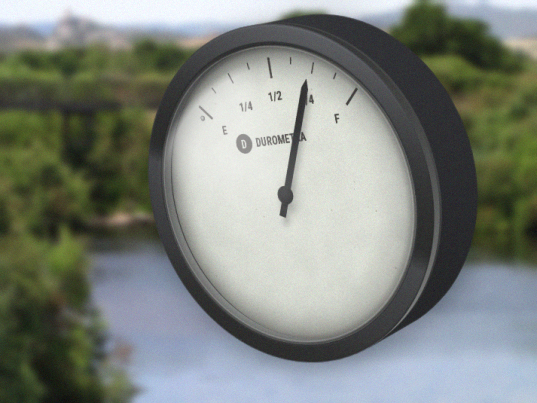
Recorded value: **0.75**
